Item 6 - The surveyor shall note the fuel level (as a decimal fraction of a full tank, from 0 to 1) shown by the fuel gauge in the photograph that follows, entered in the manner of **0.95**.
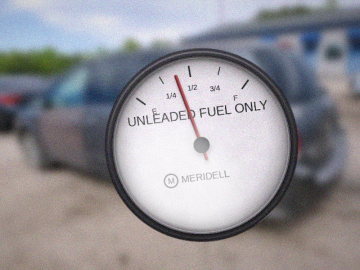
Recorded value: **0.375**
